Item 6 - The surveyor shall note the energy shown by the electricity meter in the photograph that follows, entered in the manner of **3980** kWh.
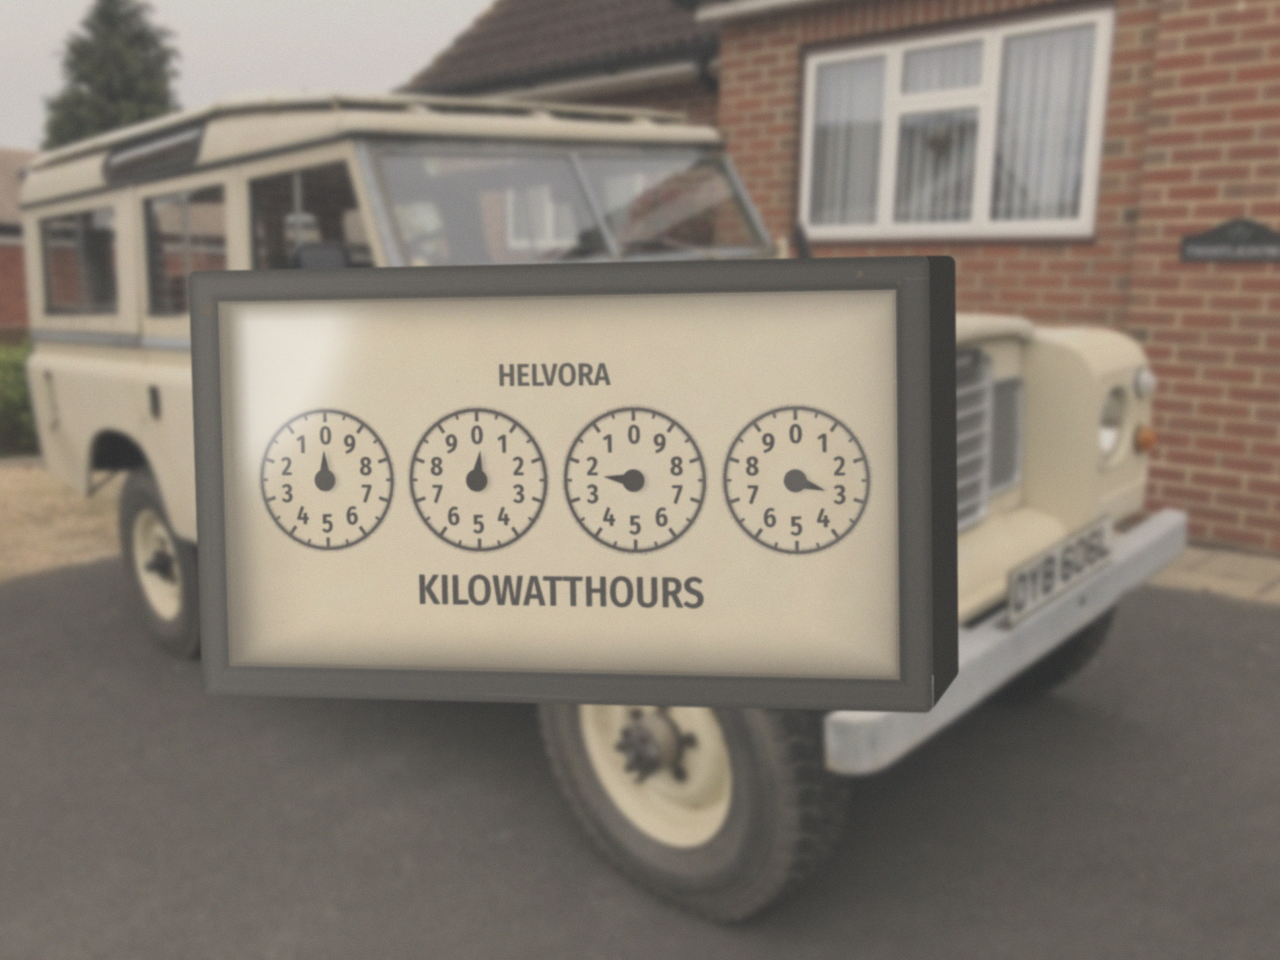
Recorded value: **23** kWh
